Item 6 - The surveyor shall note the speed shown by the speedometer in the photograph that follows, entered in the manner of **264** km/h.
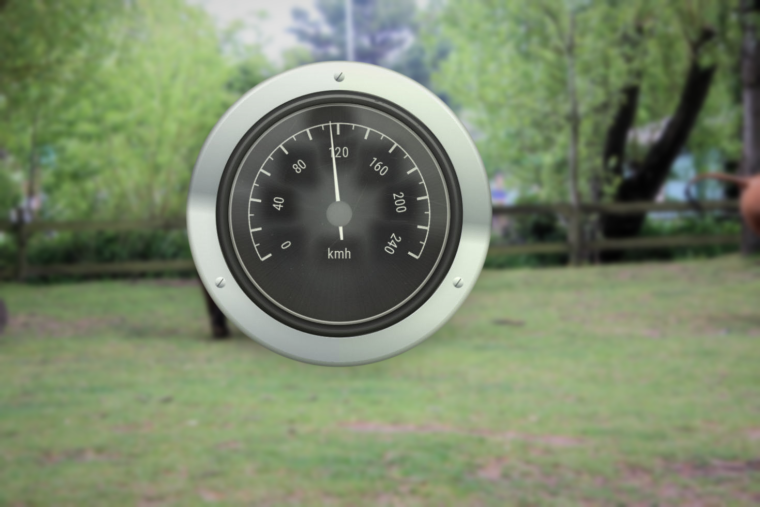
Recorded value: **115** km/h
